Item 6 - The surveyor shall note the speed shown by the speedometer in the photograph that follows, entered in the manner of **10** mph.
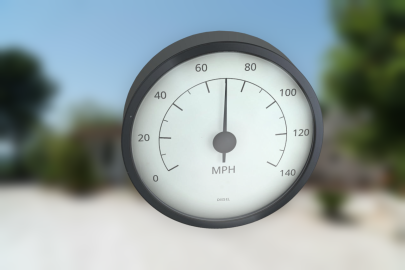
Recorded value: **70** mph
